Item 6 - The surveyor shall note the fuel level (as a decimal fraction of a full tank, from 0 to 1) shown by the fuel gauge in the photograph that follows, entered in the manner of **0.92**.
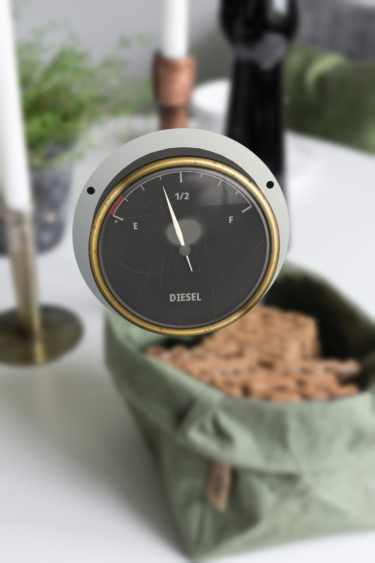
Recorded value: **0.375**
